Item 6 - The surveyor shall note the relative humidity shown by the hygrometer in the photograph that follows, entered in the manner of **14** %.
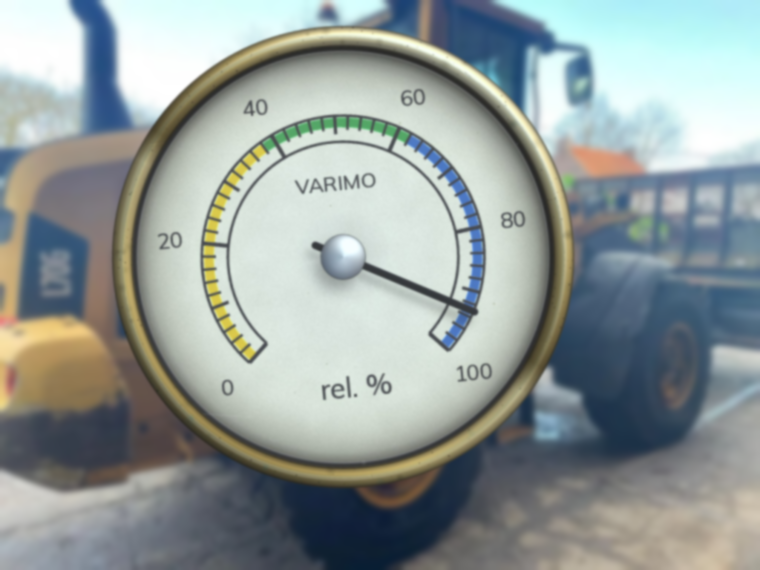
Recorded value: **93** %
